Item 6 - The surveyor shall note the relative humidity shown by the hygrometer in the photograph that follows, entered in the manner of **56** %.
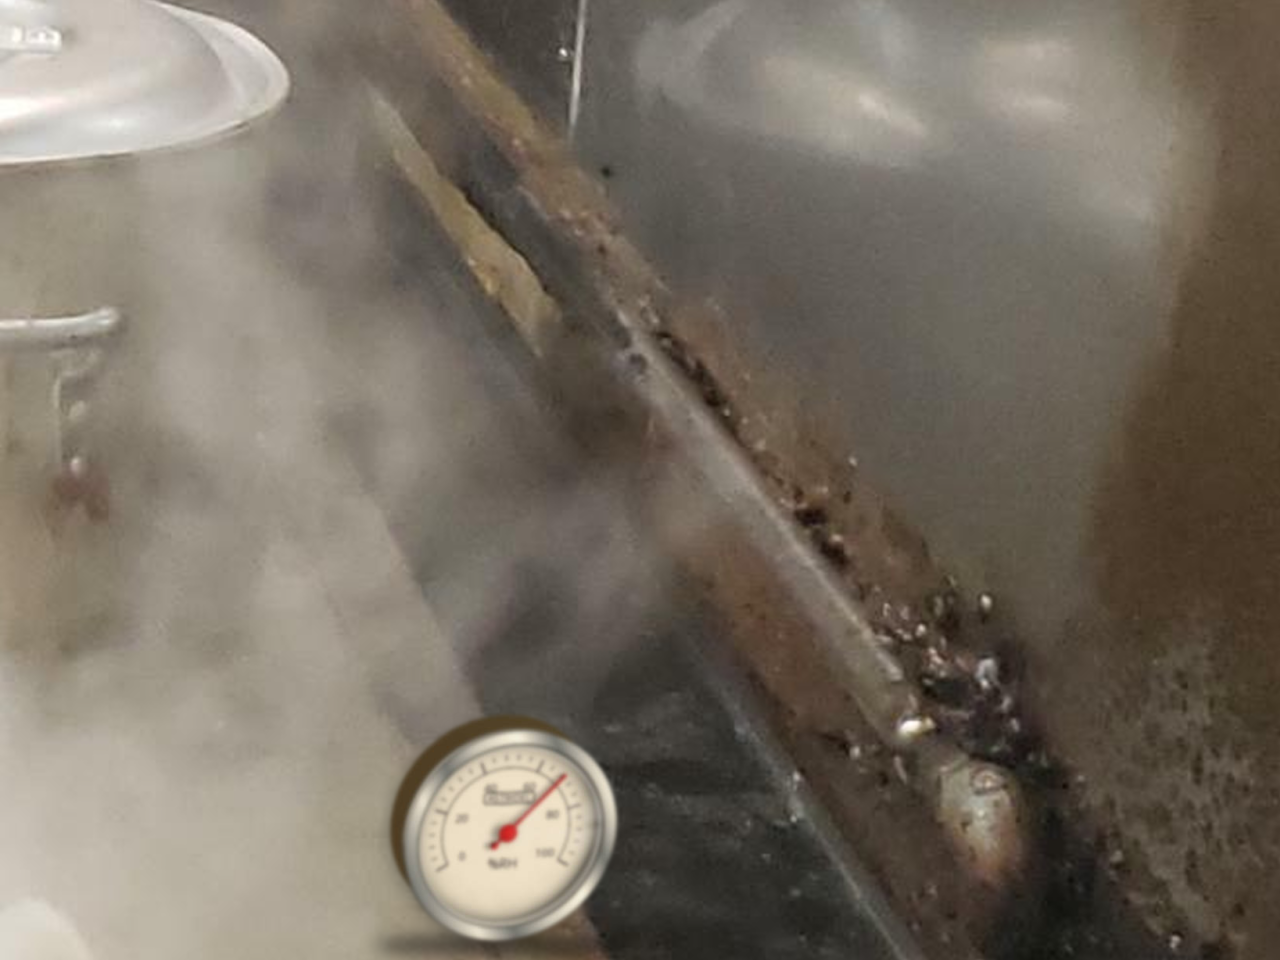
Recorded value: **68** %
